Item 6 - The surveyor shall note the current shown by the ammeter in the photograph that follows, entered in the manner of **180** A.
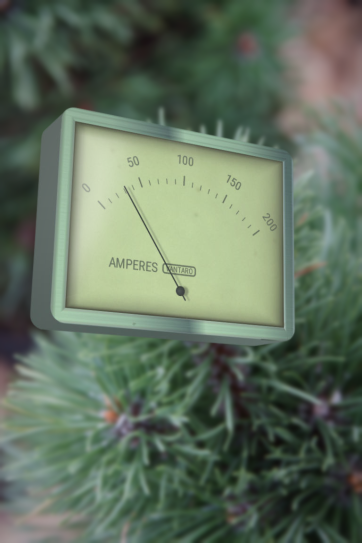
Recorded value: **30** A
